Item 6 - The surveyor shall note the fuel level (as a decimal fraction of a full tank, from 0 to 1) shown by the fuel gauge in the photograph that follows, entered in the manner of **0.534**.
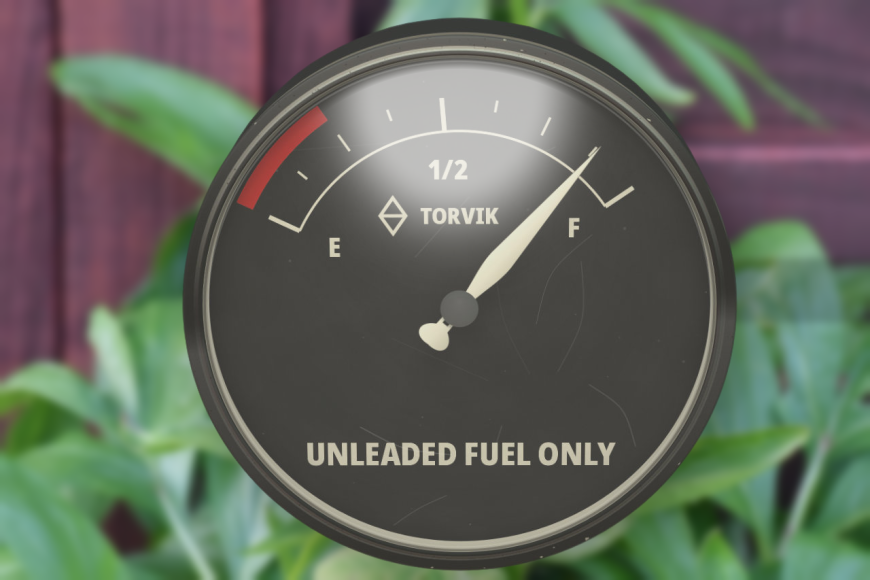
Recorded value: **0.875**
